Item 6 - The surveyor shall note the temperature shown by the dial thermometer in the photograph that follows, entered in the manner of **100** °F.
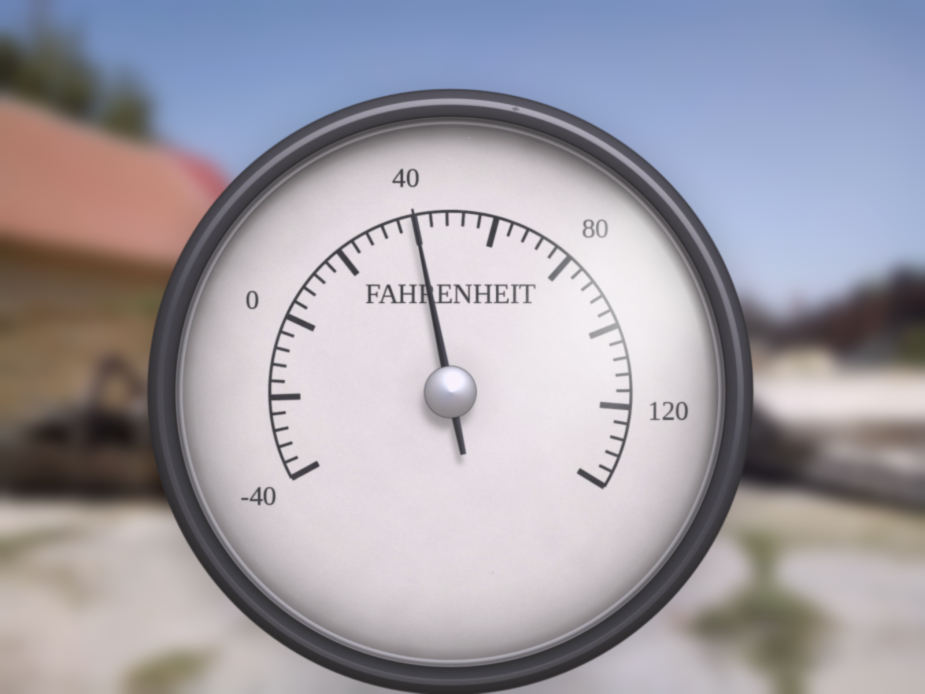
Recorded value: **40** °F
